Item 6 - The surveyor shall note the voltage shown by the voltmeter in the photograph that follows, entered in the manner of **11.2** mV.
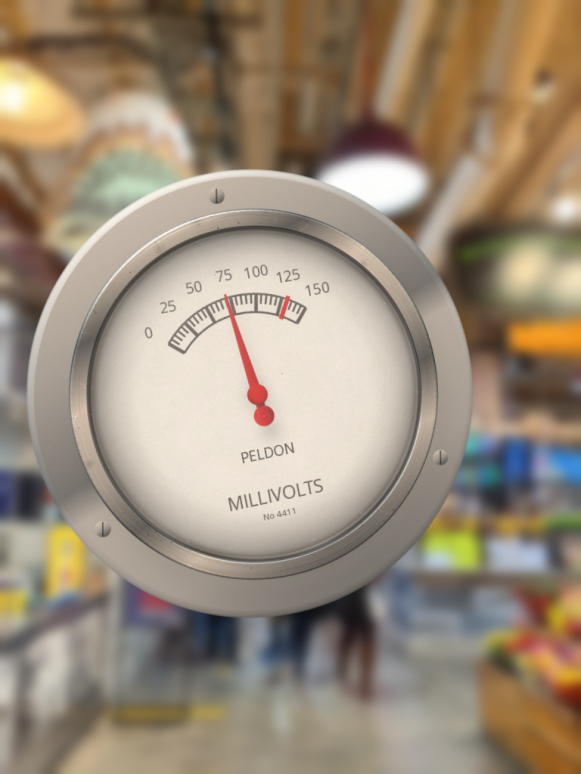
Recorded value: **70** mV
